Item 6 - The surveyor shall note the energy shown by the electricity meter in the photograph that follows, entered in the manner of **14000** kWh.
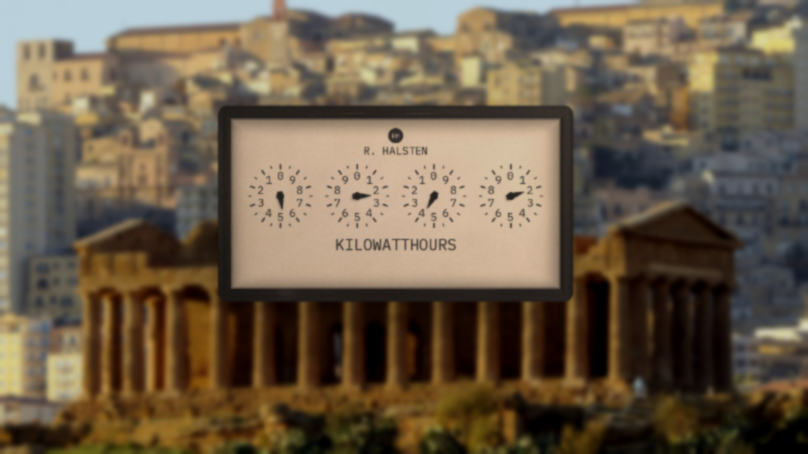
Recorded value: **5242** kWh
